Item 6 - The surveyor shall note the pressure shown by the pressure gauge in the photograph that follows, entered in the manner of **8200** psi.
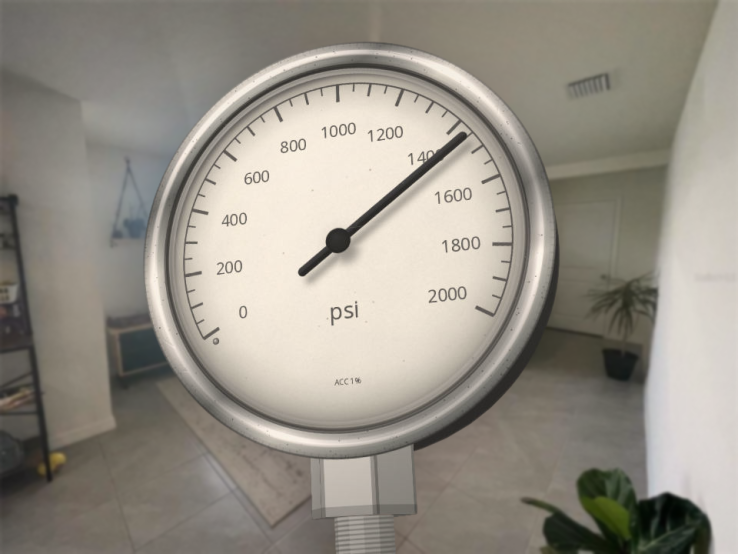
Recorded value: **1450** psi
